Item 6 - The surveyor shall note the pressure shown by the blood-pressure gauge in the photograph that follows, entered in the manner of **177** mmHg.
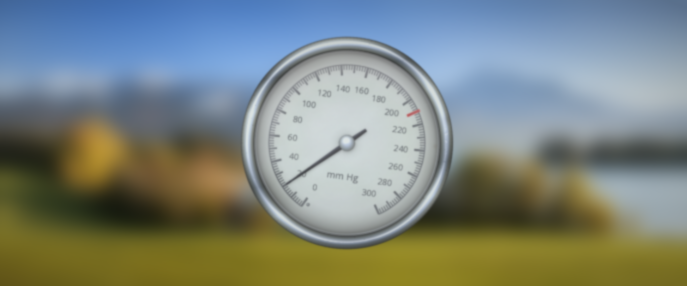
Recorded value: **20** mmHg
